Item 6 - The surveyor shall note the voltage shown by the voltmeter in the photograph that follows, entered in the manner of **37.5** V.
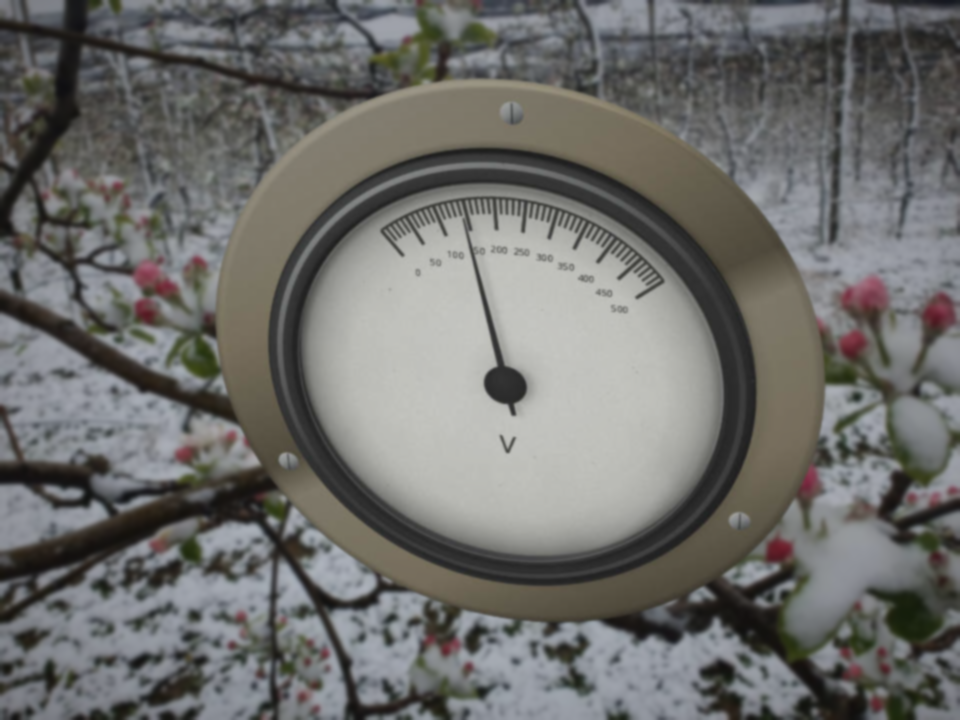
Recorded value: **150** V
